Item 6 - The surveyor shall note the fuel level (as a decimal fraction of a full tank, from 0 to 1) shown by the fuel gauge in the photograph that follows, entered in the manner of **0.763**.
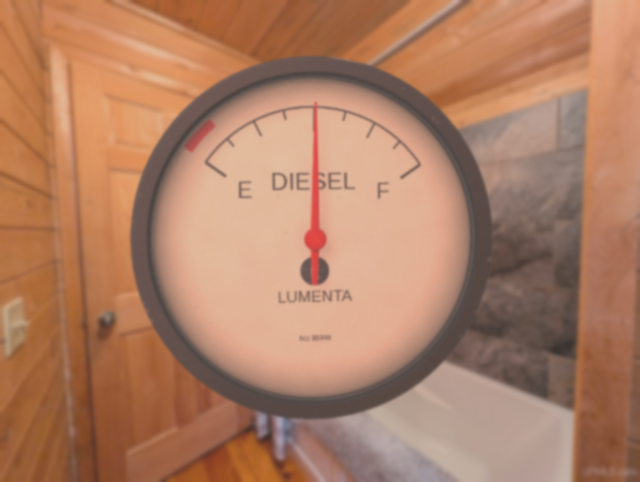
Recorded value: **0.5**
